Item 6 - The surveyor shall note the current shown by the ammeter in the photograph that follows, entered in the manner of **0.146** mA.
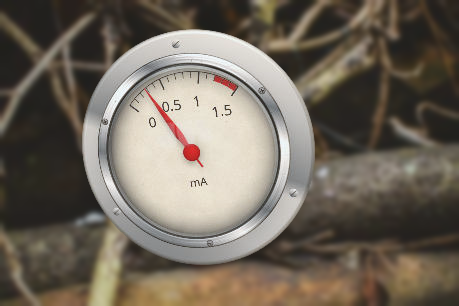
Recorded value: **0.3** mA
